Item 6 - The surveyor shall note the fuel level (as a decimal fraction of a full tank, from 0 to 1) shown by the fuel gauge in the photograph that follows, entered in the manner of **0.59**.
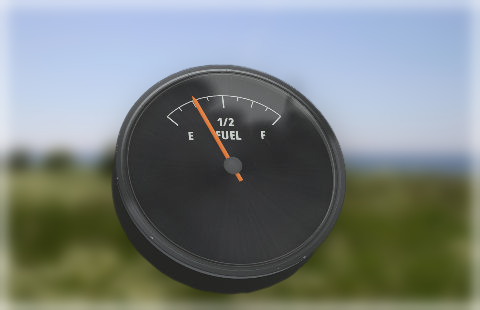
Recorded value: **0.25**
